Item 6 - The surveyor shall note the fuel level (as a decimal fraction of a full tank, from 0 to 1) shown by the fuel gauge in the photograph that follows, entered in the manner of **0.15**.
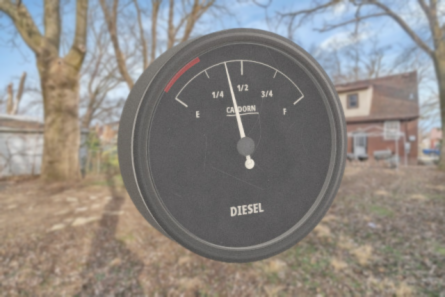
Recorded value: **0.375**
